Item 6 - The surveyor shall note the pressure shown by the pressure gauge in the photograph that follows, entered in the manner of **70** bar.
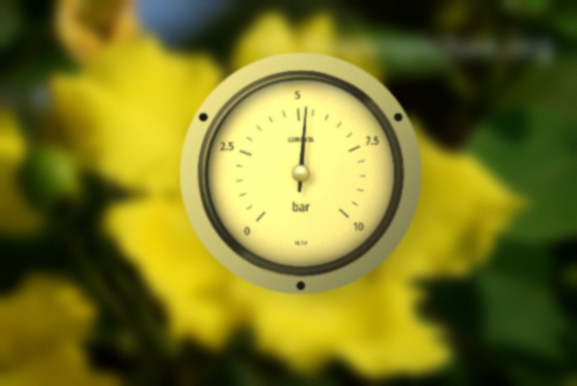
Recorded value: **5.25** bar
